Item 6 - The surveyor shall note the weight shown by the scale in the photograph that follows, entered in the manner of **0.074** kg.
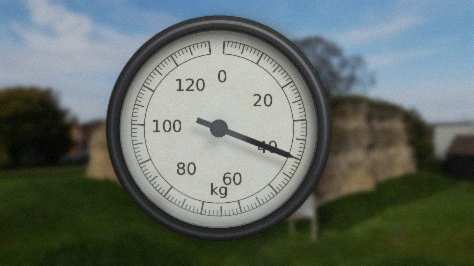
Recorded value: **40** kg
